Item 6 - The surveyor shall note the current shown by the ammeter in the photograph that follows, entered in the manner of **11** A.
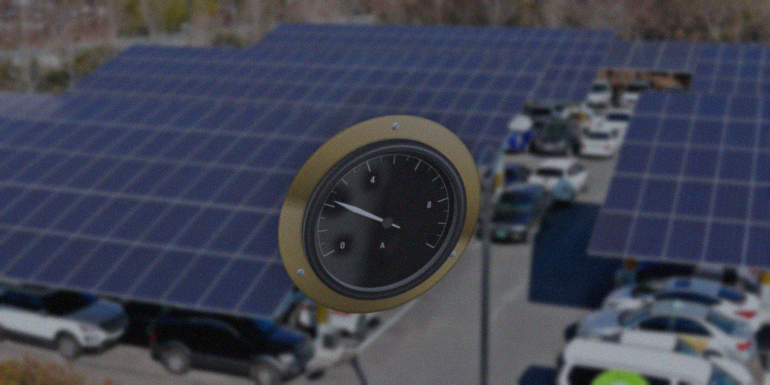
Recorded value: **2.25** A
